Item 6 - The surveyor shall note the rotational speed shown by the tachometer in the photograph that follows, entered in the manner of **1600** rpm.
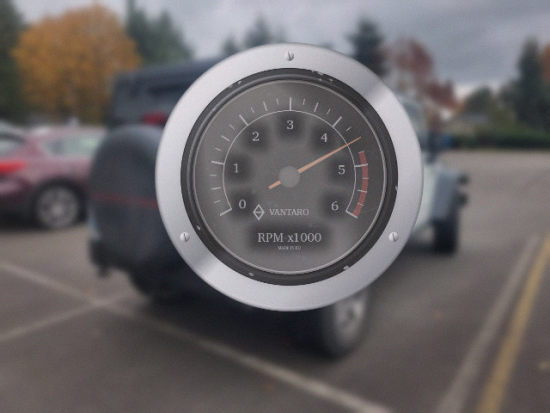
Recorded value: **4500** rpm
